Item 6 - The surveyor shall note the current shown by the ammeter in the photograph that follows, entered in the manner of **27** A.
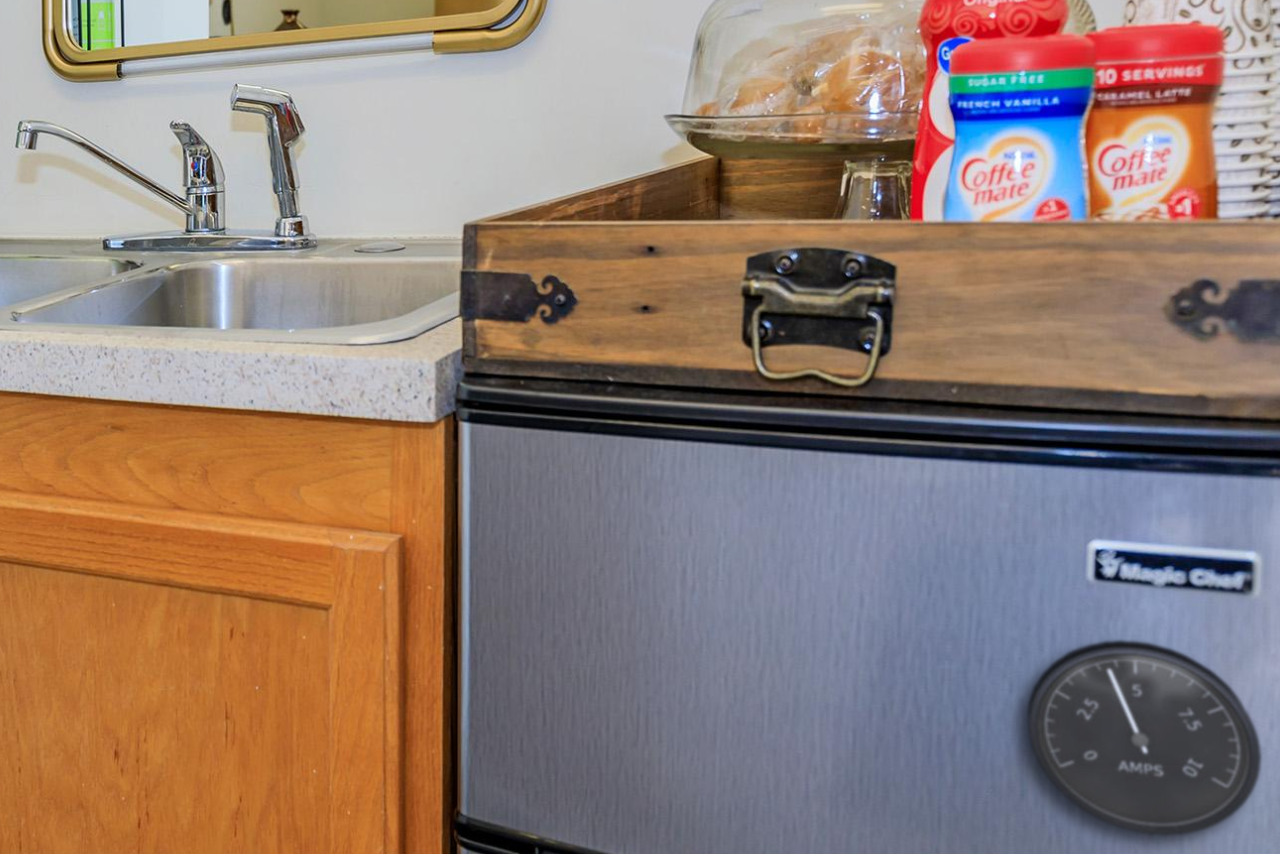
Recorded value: **4.25** A
